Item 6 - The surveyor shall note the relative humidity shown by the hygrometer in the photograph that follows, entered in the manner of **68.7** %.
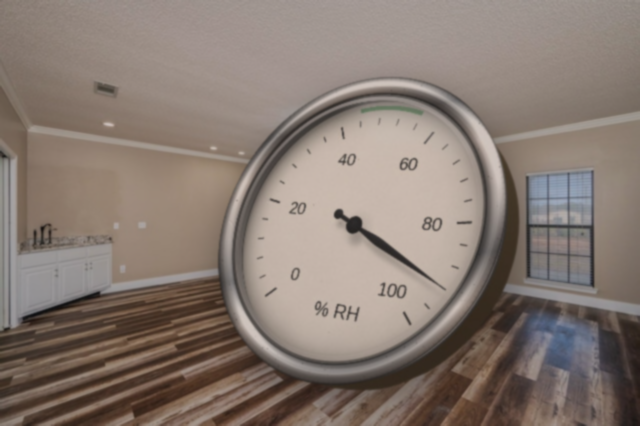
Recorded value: **92** %
